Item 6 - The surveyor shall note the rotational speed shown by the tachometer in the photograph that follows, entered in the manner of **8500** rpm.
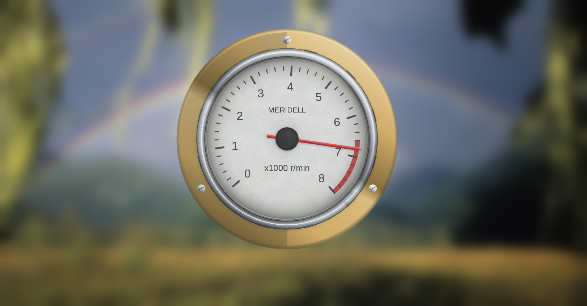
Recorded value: **6800** rpm
